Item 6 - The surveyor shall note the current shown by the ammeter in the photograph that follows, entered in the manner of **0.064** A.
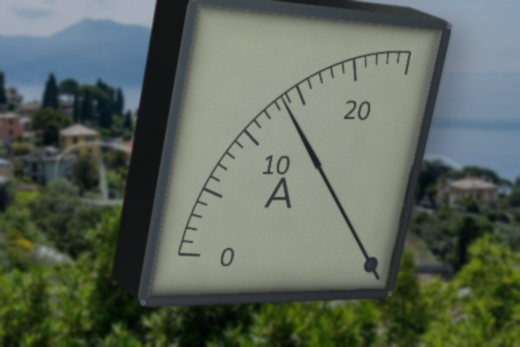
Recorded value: **13.5** A
